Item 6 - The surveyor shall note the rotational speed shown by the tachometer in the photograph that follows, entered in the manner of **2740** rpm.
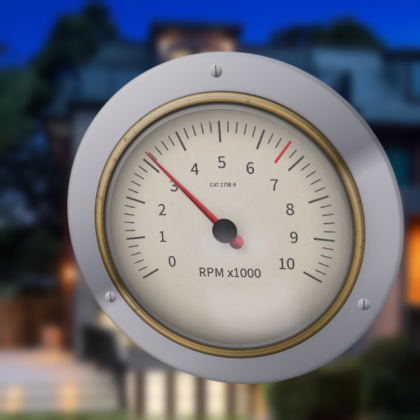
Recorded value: **3200** rpm
